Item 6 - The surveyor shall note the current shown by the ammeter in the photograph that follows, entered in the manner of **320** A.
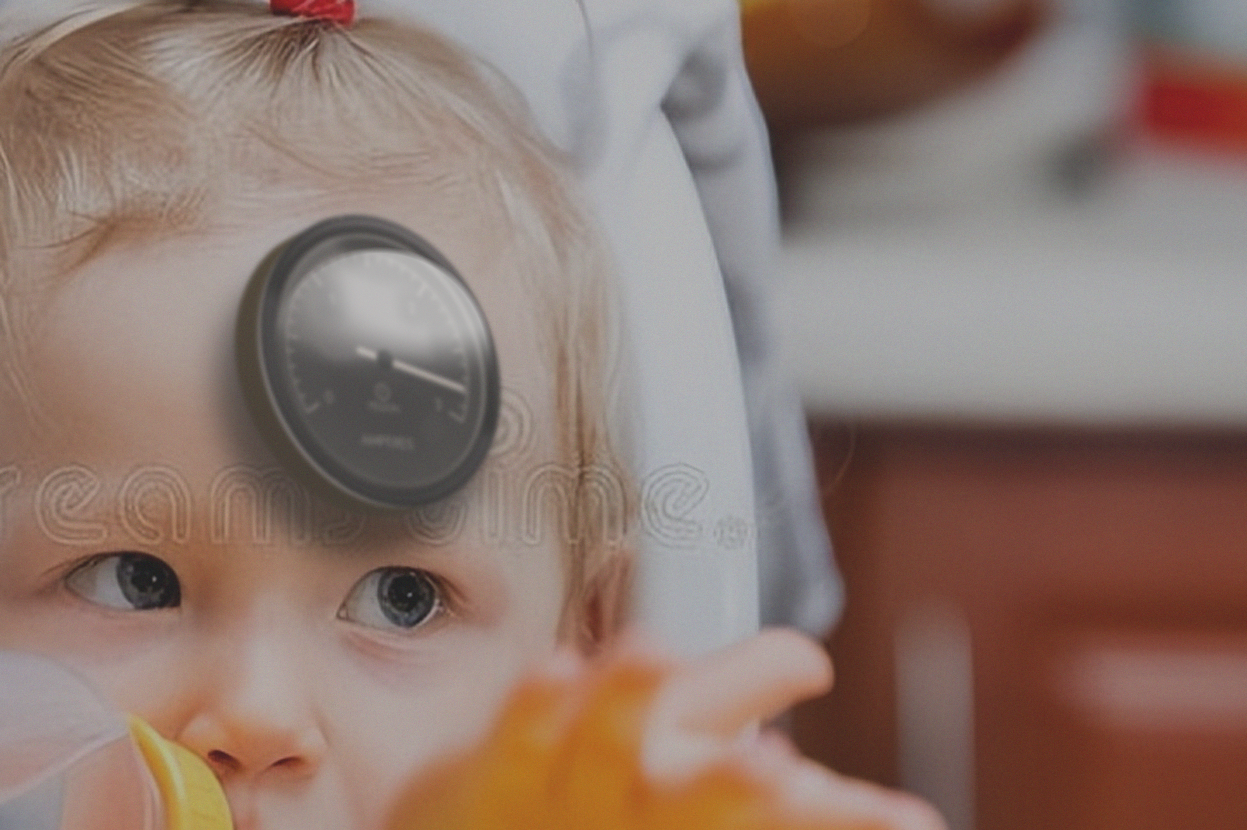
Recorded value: **2.8** A
